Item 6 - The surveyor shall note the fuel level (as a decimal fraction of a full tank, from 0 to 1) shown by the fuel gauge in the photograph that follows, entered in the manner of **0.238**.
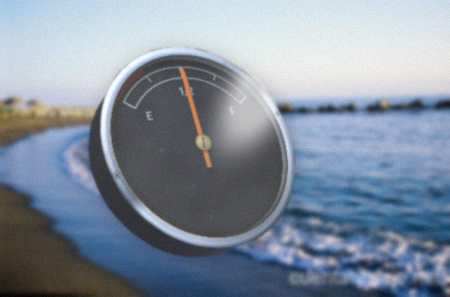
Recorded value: **0.5**
